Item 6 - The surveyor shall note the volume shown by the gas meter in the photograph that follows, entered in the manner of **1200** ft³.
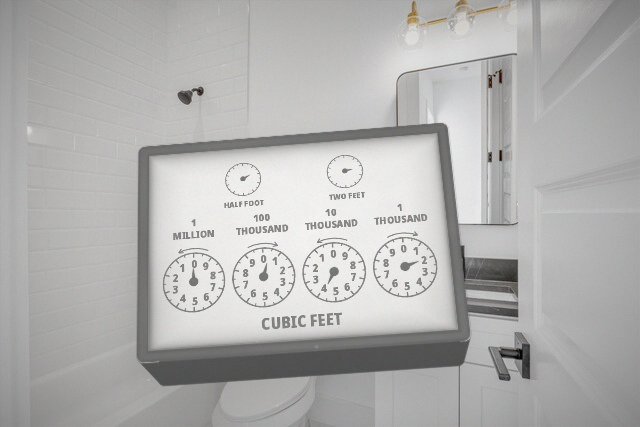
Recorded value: **4200** ft³
